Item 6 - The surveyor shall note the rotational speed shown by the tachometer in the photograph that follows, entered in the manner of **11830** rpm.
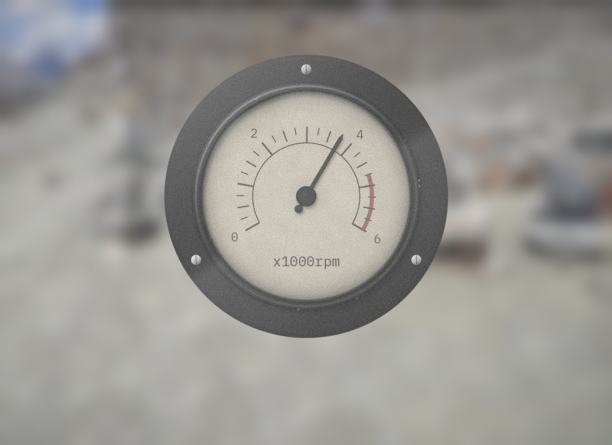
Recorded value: **3750** rpm
